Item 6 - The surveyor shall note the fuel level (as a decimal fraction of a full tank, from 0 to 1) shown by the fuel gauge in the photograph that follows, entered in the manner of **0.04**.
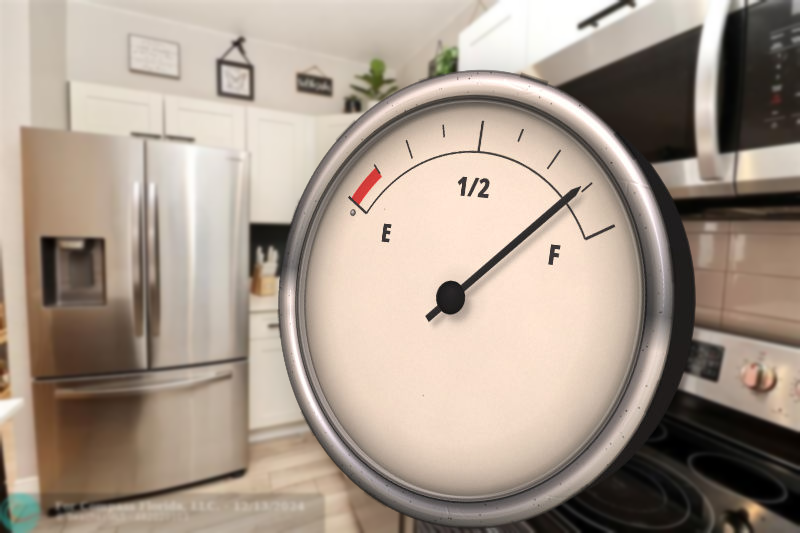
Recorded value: **0.875**
